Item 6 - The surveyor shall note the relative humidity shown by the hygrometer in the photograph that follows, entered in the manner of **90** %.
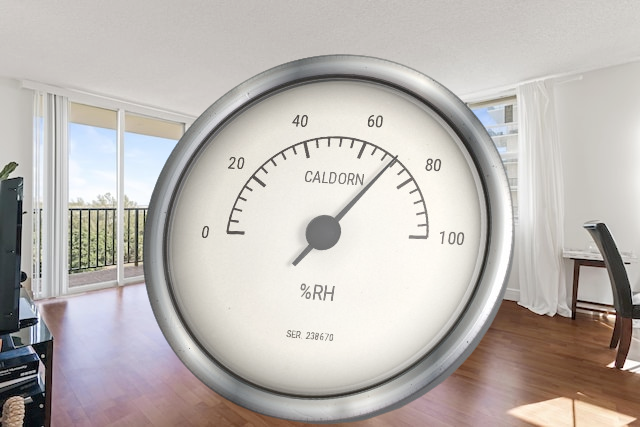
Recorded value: **72** %
